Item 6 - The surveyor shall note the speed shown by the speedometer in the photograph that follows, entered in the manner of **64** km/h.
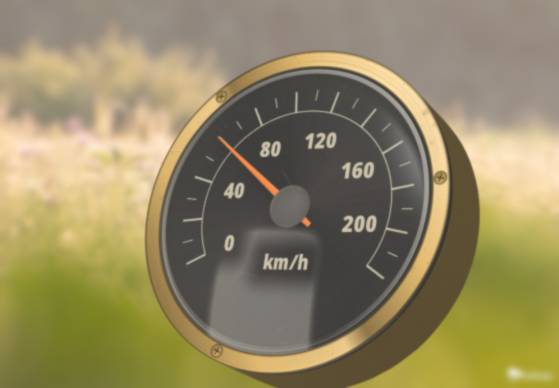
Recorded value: **60** km/h
